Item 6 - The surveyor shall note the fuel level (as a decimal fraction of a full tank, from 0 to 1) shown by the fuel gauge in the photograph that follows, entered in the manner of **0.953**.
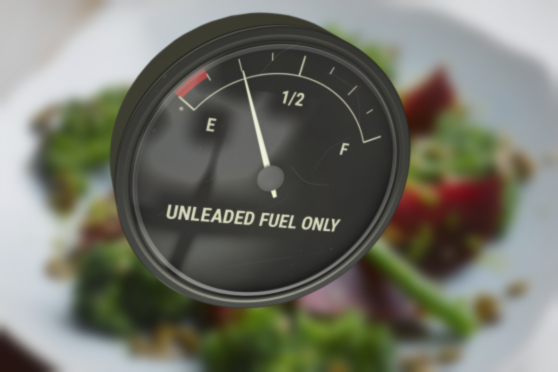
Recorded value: **0.25**
